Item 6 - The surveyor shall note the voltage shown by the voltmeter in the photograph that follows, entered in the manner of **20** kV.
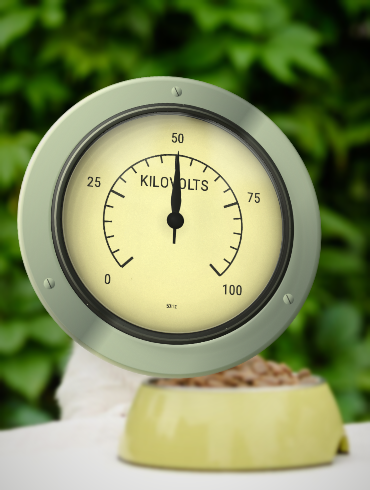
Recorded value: **50** kV
